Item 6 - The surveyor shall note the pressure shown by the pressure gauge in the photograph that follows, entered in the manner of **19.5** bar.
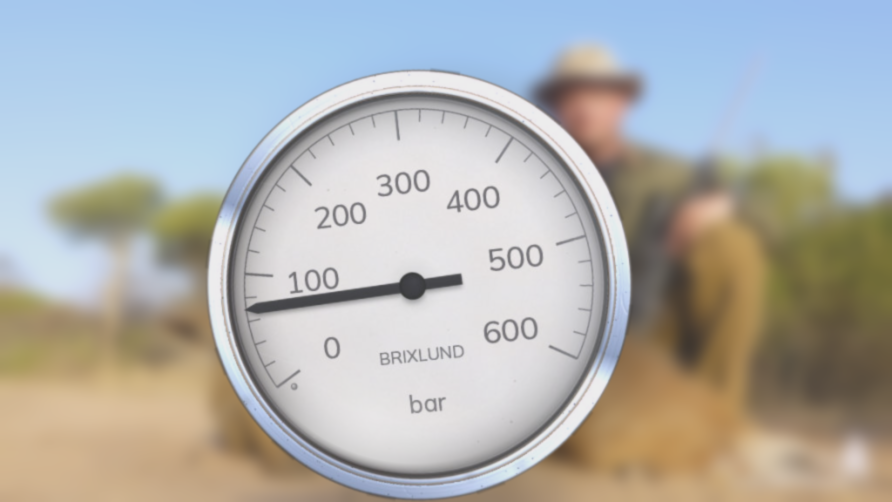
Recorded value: **70** bar
